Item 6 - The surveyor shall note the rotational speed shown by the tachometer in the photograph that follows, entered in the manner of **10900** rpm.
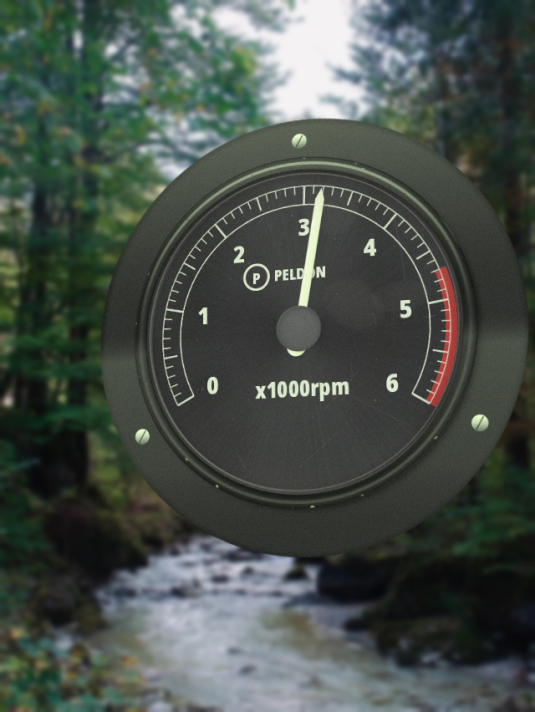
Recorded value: **3200** rpm
